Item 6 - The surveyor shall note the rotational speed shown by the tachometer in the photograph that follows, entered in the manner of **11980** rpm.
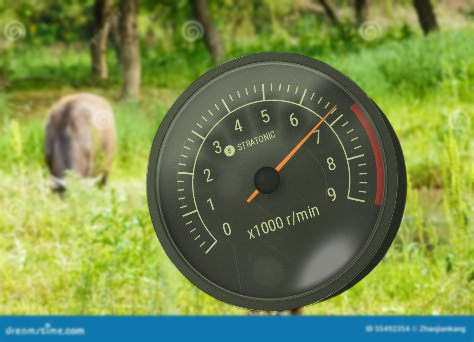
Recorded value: **6800** rpm
